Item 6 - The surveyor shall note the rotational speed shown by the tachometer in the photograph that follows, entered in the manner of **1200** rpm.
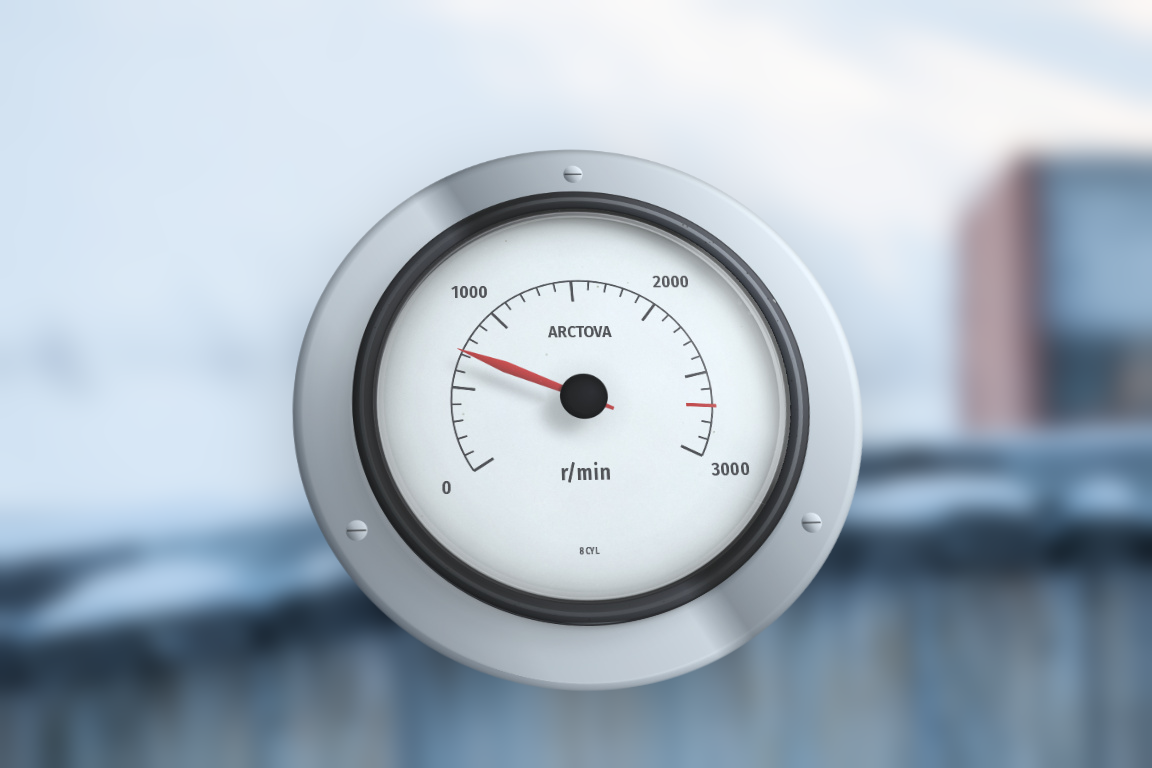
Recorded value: **700** rpm
